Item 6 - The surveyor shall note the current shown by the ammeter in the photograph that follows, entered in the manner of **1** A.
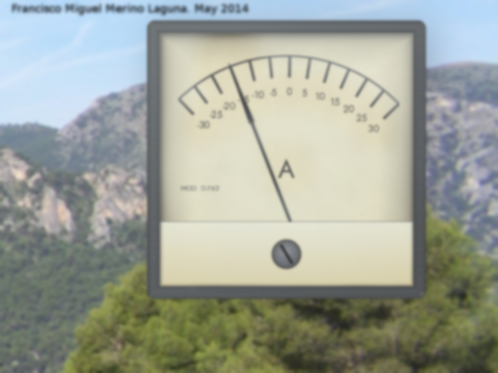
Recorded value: **-15** A
